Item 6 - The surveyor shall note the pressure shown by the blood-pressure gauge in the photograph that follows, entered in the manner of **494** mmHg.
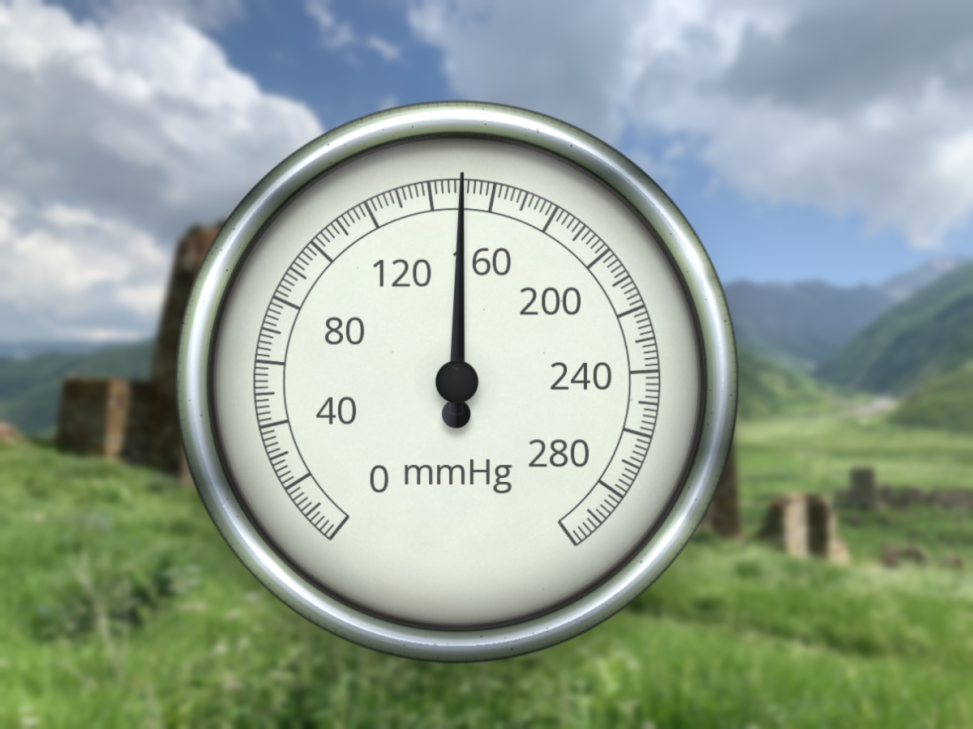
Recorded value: **150** mmHg
